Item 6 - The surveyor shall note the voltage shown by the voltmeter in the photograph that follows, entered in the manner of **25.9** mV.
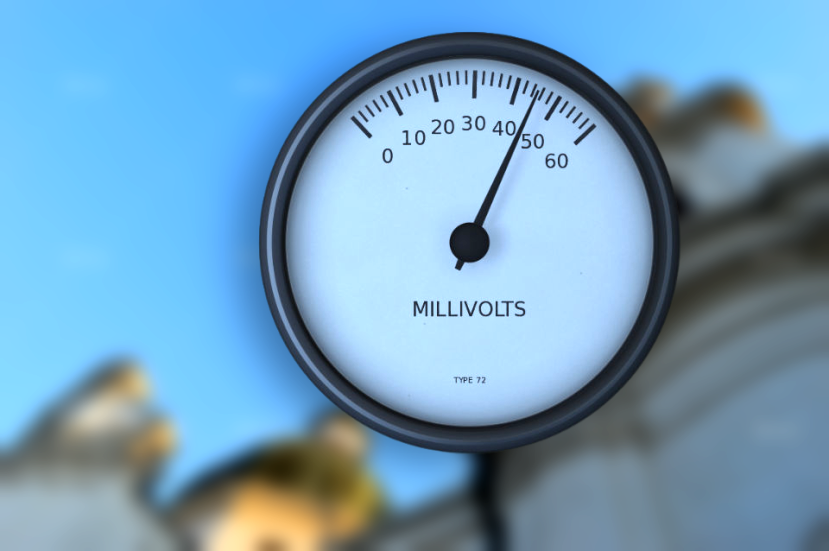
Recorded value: **45** mV
